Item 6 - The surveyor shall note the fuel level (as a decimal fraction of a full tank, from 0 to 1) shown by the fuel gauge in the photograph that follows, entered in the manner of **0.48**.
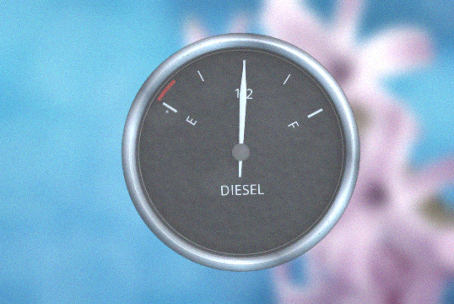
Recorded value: **0.5**
